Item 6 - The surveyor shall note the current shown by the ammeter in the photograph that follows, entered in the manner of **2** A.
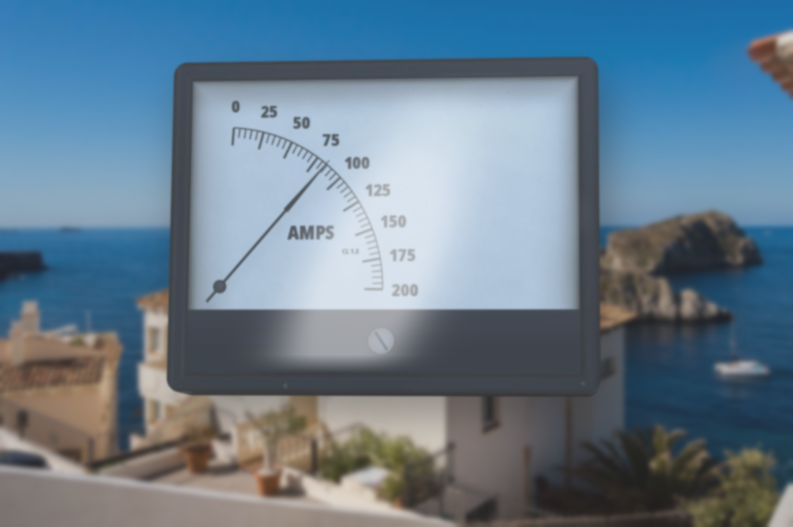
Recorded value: **85** A
